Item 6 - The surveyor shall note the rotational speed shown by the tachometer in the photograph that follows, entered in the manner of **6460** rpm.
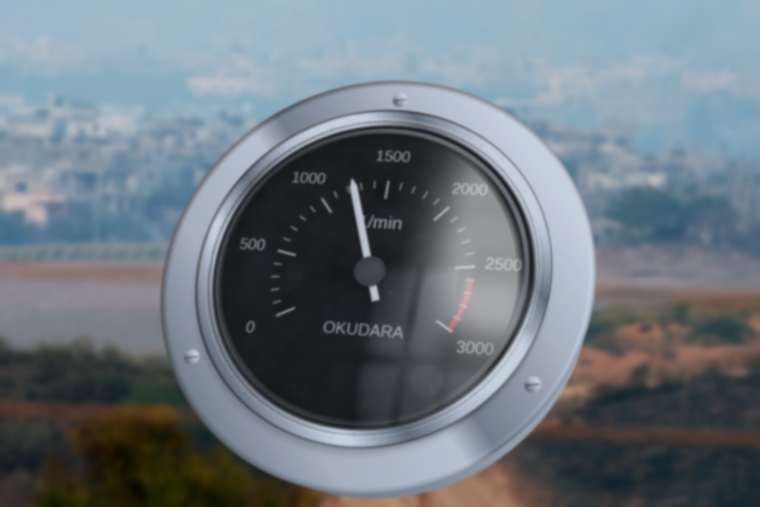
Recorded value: **1250** rpm
